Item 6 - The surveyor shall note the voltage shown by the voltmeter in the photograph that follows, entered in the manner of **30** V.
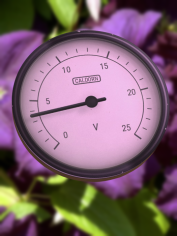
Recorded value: **3.5** V
